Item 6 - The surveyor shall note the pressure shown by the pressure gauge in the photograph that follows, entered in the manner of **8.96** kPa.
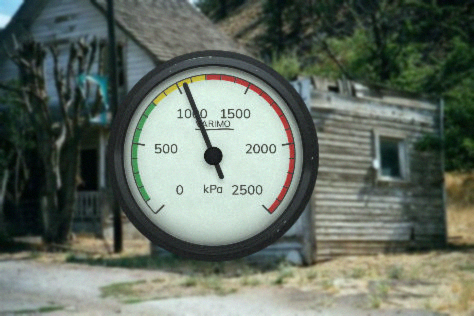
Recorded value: **1050** kPa
